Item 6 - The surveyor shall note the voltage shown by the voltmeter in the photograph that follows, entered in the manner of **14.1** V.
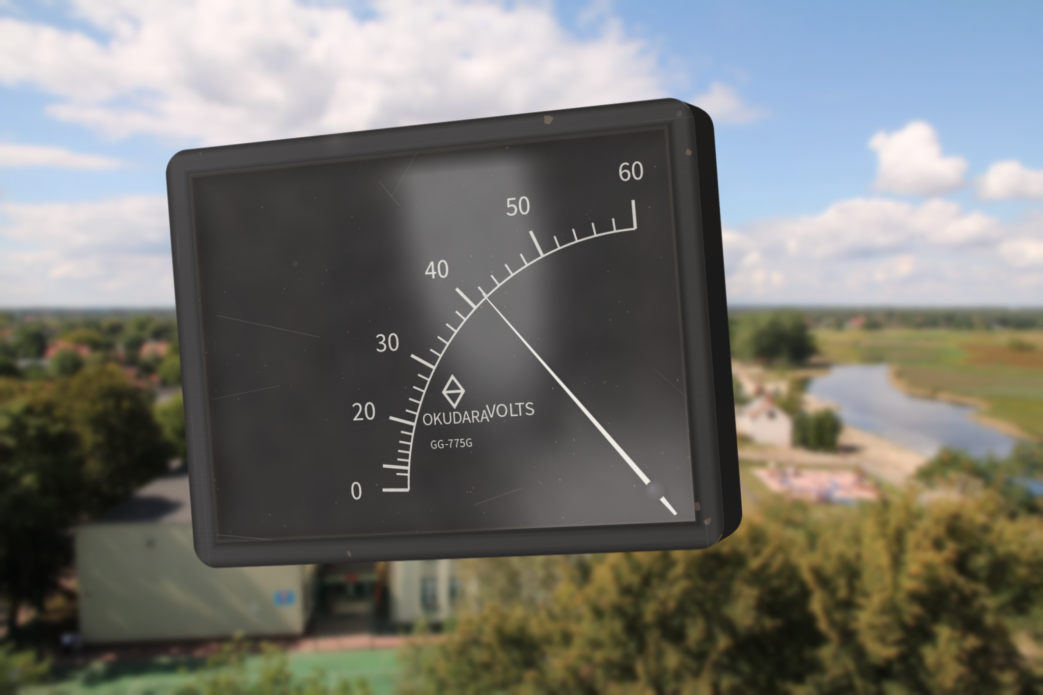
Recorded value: **42** V
